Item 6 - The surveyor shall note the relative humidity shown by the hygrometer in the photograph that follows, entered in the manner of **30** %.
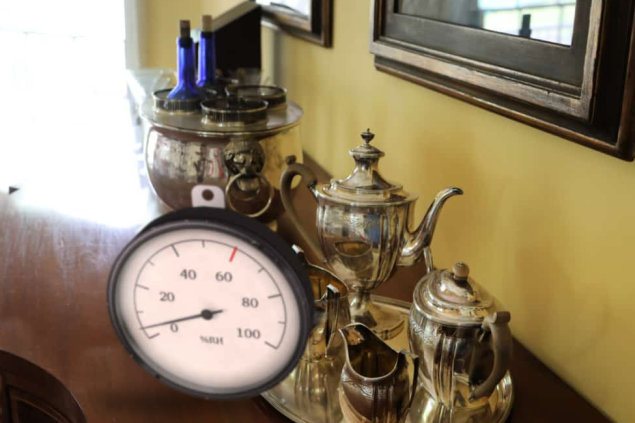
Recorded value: **5** %
